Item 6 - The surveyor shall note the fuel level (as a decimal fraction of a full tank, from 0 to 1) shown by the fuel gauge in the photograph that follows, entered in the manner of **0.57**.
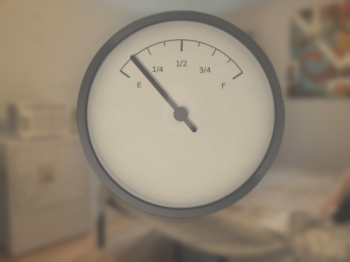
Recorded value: **0.125**
